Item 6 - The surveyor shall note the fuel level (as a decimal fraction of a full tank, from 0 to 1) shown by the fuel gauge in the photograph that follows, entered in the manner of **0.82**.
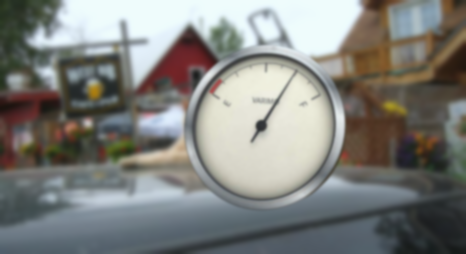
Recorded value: **0.75**
